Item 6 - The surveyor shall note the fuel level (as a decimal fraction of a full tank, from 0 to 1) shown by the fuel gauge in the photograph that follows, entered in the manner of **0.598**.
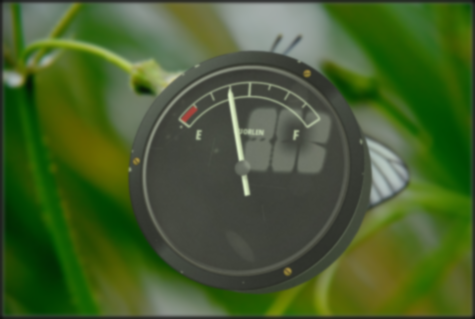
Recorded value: **0.375**
